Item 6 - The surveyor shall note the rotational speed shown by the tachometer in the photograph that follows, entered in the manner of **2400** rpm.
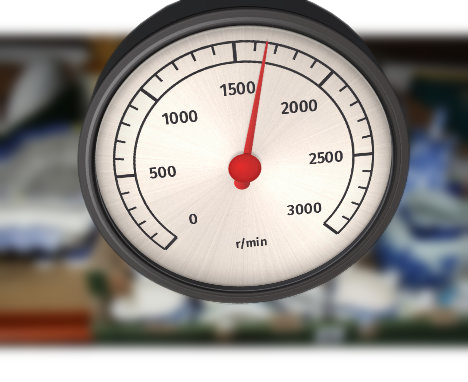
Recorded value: **1650** rpm
